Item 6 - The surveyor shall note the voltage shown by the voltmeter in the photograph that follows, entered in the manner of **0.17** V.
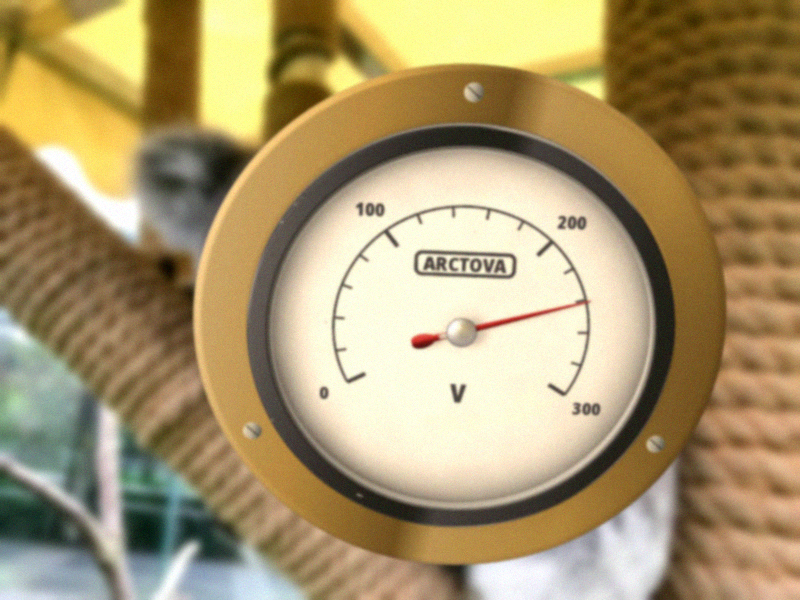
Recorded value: **240** V
